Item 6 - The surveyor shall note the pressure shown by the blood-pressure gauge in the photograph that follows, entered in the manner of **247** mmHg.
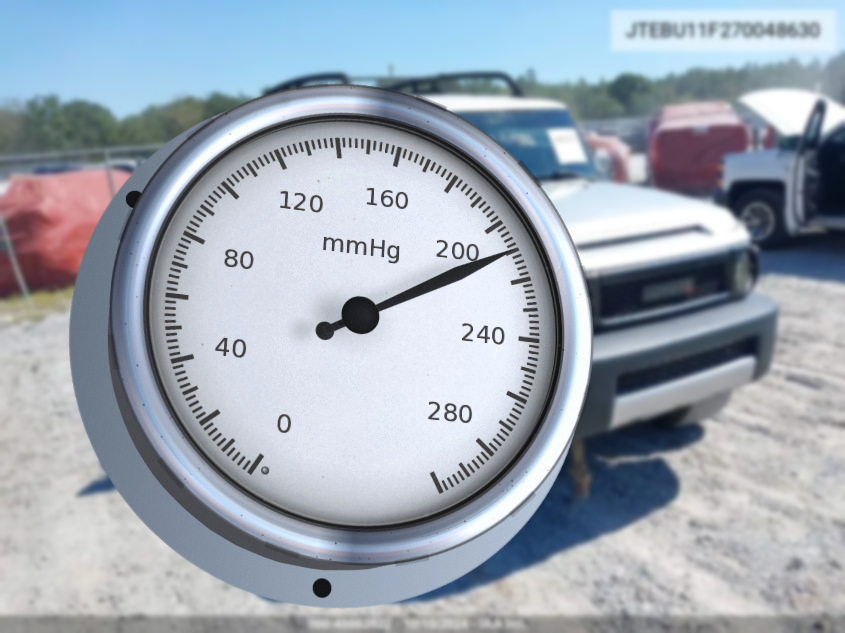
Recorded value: **210** mmHg
